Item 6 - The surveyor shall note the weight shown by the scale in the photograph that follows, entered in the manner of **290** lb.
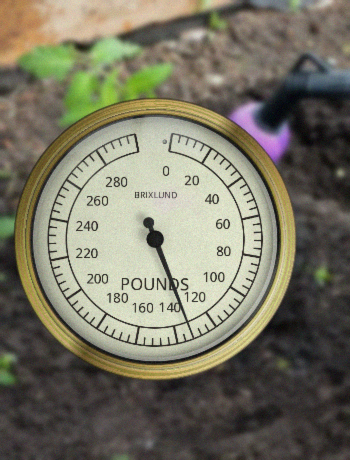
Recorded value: **132** lb
